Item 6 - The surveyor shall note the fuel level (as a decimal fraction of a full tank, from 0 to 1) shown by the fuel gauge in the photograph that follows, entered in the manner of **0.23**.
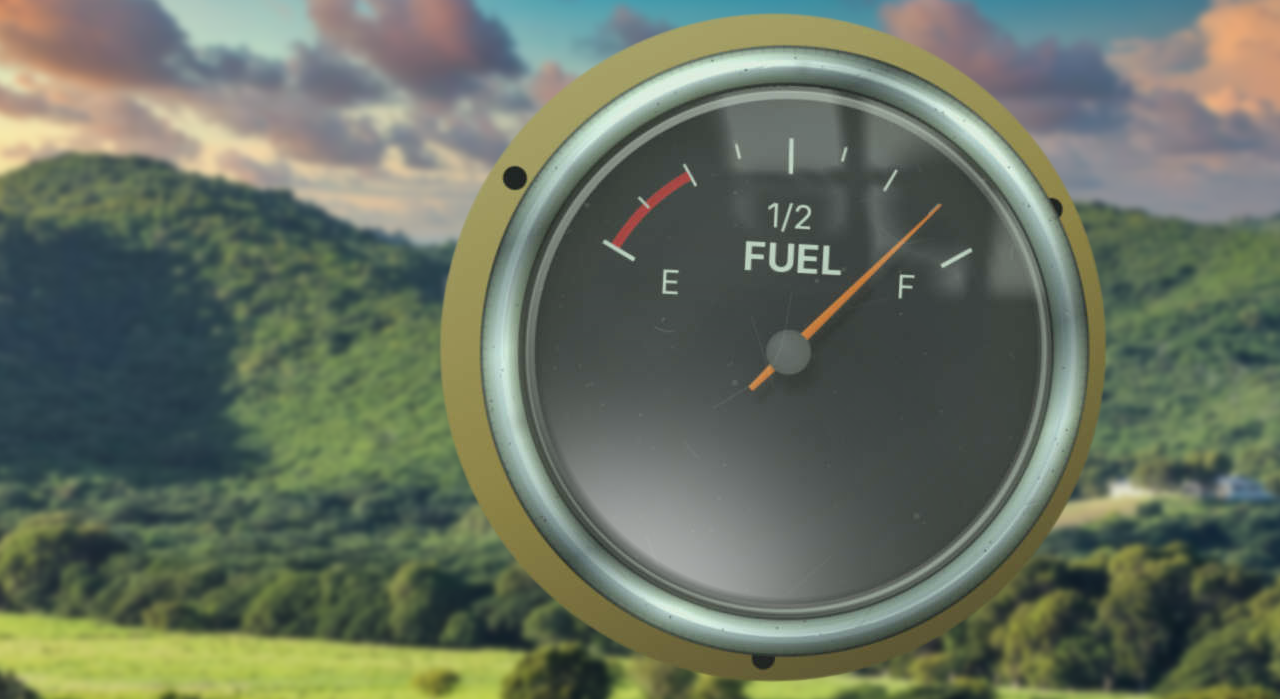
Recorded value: **0.875**
